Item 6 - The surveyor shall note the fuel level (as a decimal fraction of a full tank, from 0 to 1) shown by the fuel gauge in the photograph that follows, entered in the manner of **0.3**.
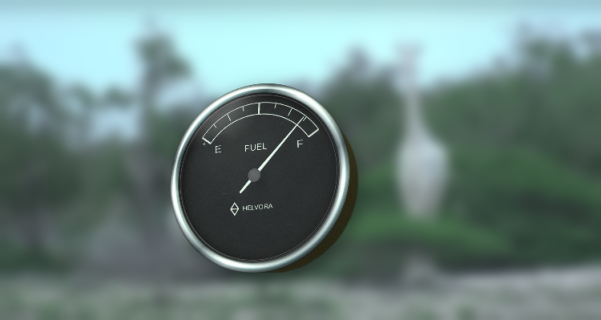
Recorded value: **0.875**
